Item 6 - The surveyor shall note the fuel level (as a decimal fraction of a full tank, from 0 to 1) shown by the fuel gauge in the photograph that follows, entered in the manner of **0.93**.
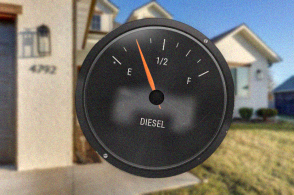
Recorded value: **0.25**
